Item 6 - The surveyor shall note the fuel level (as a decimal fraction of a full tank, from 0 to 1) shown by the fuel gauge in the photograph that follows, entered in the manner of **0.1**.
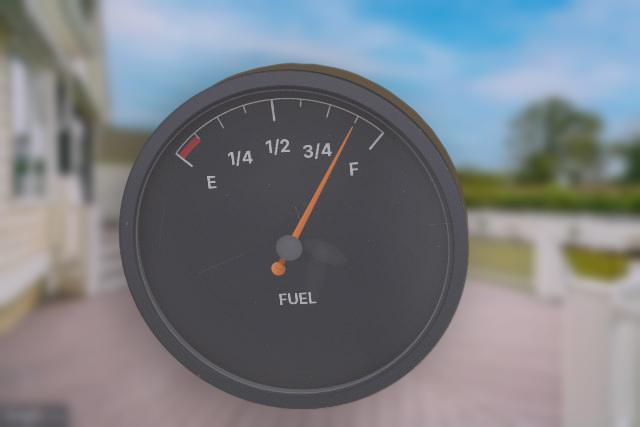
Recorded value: **0.875**
